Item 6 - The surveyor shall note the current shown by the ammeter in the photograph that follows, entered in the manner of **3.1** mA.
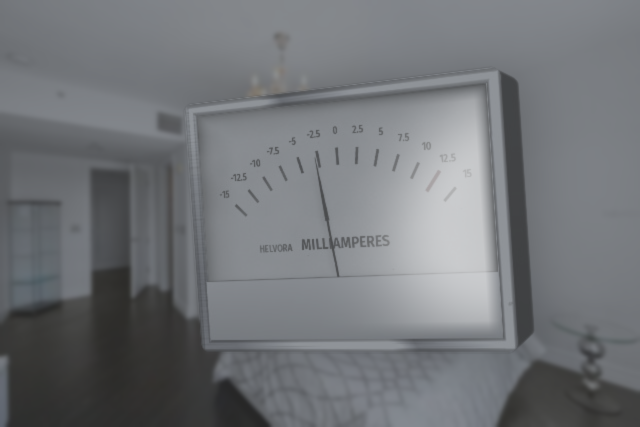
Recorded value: **-2.5** mA
